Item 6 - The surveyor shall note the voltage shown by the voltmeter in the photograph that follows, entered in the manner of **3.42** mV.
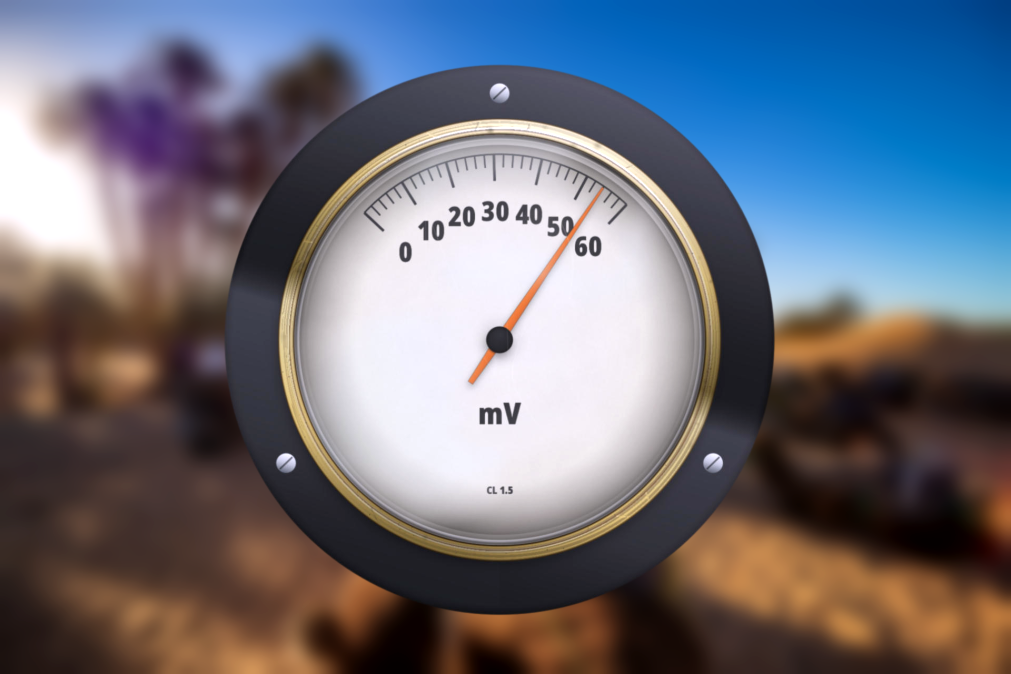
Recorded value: **54** mV
